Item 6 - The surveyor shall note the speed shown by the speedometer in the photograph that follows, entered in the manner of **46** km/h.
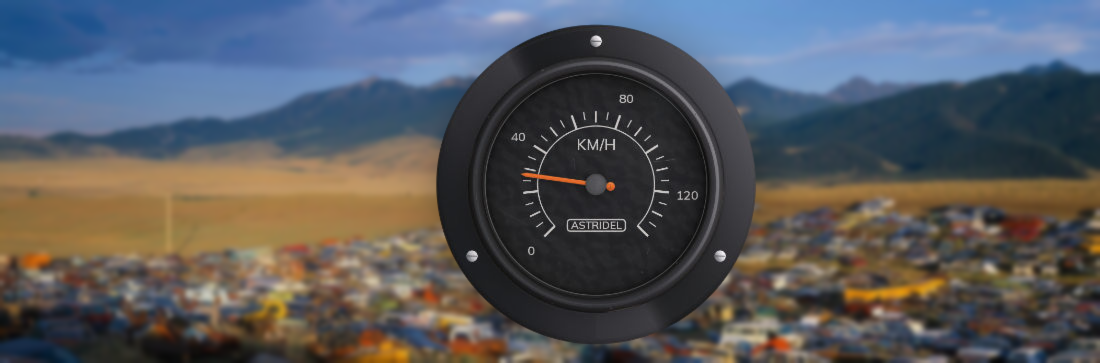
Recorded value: **27.5** km/h
